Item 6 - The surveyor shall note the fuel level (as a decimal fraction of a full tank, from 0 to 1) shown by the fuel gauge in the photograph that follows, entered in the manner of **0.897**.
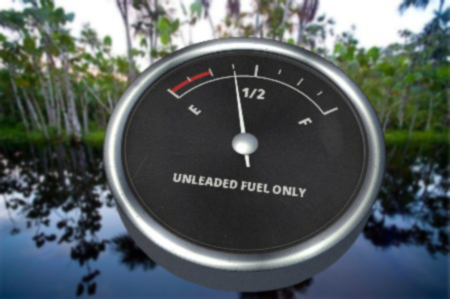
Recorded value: **0.375**
